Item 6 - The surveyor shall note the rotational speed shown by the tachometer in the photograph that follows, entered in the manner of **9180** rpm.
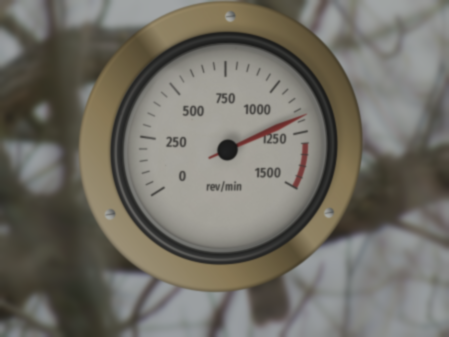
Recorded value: **1175** rpm
